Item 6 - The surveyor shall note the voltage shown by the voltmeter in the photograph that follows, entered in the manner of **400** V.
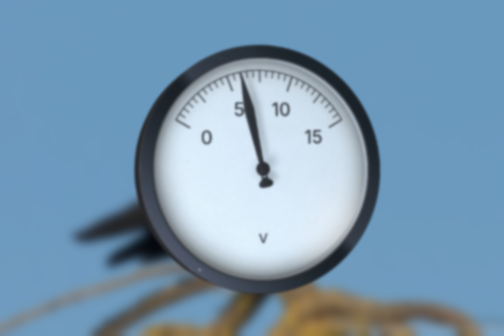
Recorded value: **6** V
